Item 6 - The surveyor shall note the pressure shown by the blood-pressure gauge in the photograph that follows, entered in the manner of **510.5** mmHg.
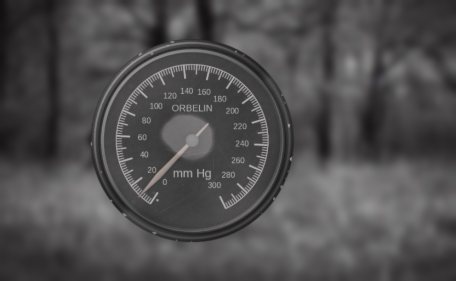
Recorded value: **10** mmHg
